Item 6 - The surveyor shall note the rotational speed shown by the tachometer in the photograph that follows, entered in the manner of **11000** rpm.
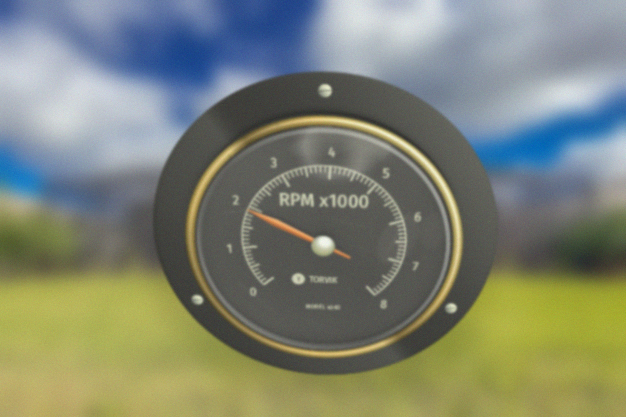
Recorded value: **2000** rpm
